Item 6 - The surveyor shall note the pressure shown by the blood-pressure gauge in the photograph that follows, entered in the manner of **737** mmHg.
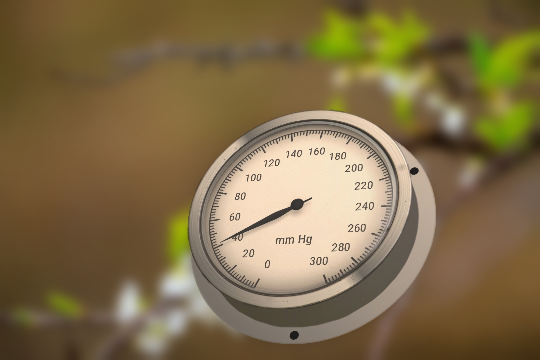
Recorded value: **40** mmHg
